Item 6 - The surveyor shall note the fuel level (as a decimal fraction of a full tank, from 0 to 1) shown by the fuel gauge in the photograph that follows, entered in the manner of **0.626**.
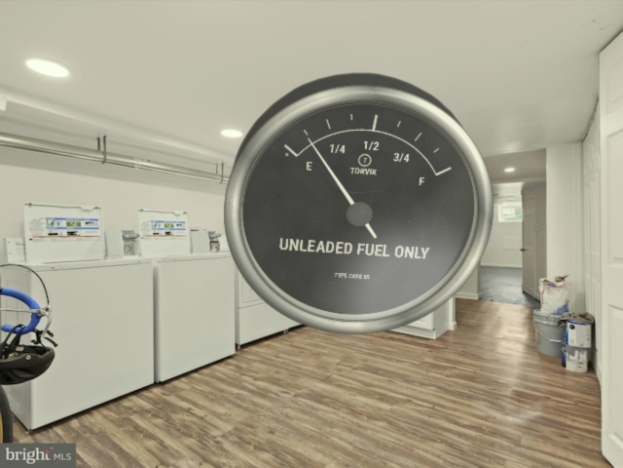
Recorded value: **0.125**
